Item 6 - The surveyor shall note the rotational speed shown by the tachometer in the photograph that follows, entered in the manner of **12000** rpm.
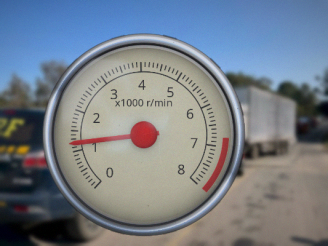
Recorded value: **1200** rpm
